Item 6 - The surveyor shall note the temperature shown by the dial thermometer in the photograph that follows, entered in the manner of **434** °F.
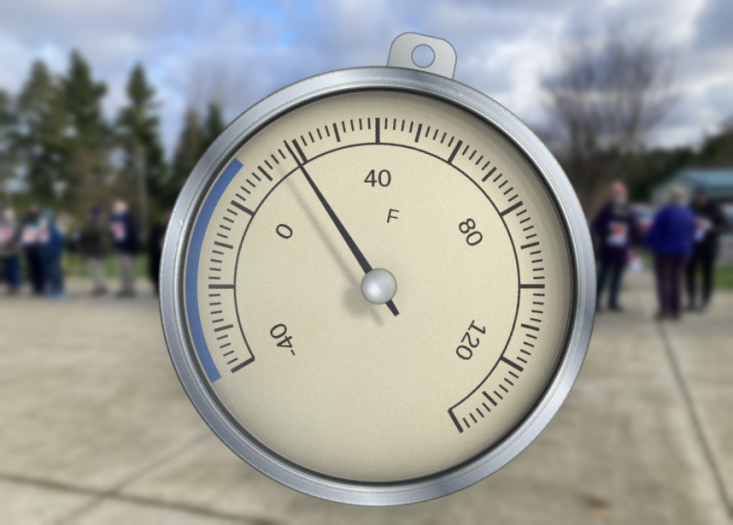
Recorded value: **18** °F
